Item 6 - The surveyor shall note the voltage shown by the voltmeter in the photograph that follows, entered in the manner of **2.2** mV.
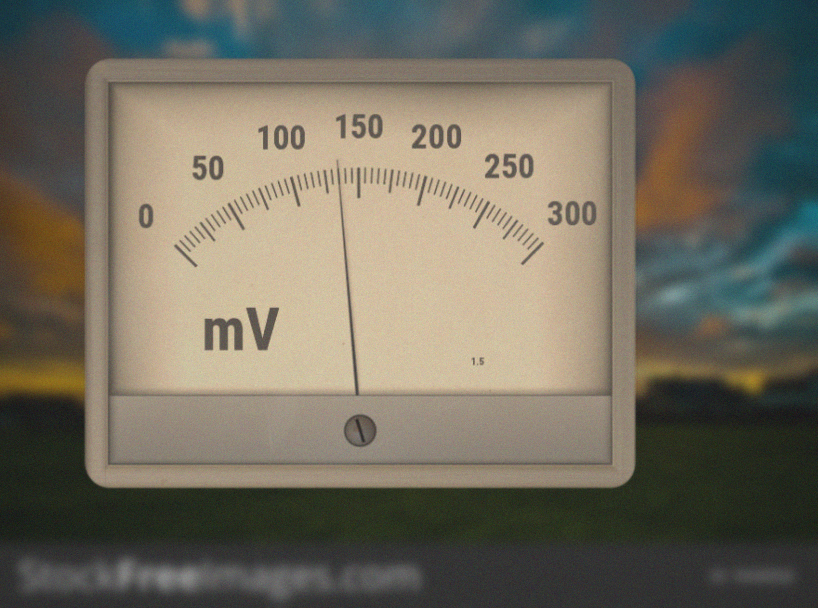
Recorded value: **135** mV
